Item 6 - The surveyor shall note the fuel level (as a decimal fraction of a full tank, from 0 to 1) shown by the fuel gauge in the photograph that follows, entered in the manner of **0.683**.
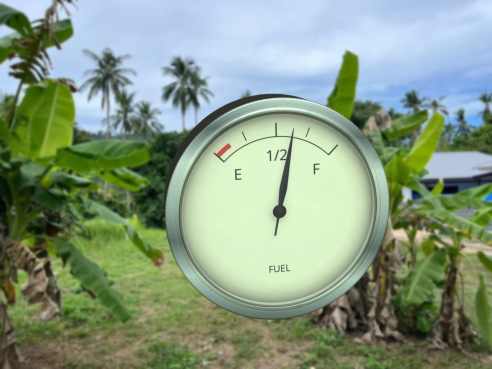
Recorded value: **0.625**
